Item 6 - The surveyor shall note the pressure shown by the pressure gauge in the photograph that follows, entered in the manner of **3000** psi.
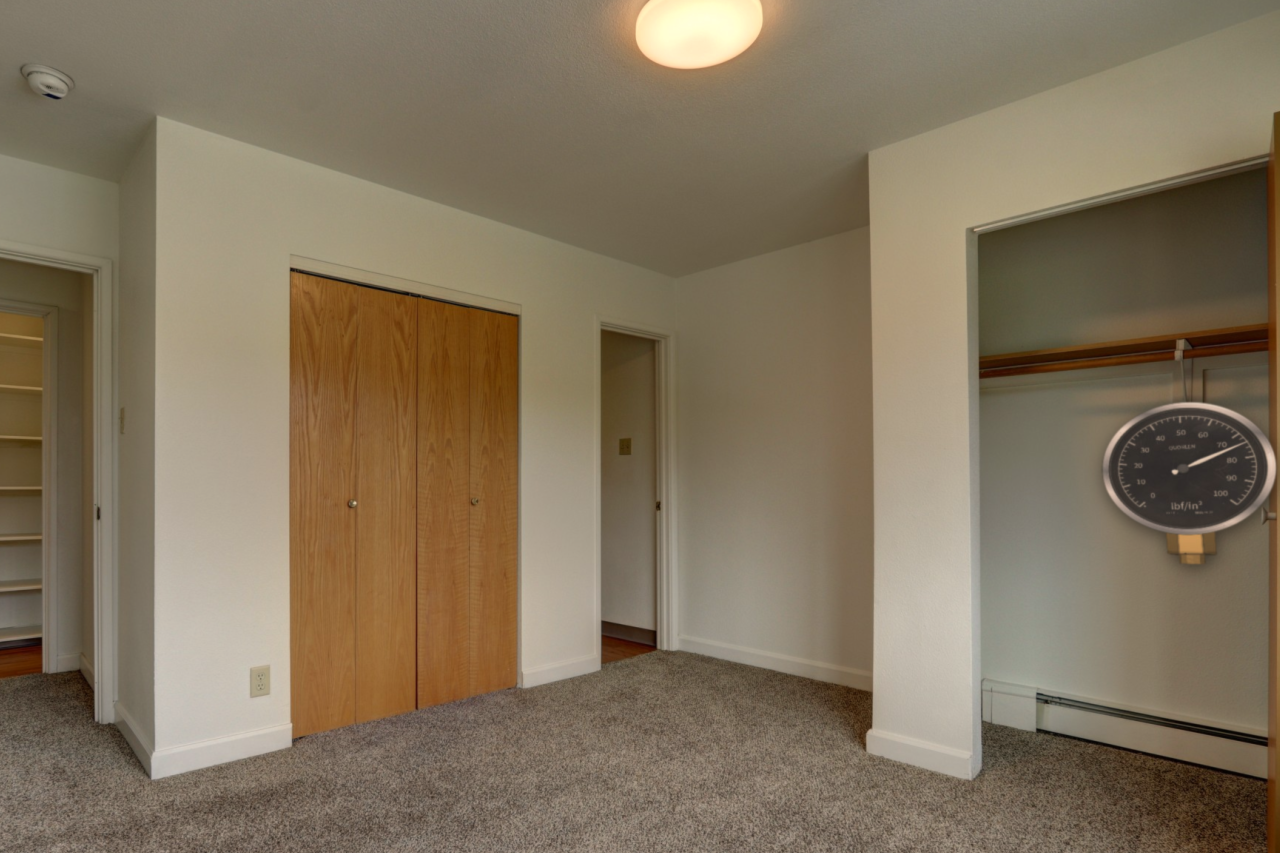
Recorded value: **74** psi
